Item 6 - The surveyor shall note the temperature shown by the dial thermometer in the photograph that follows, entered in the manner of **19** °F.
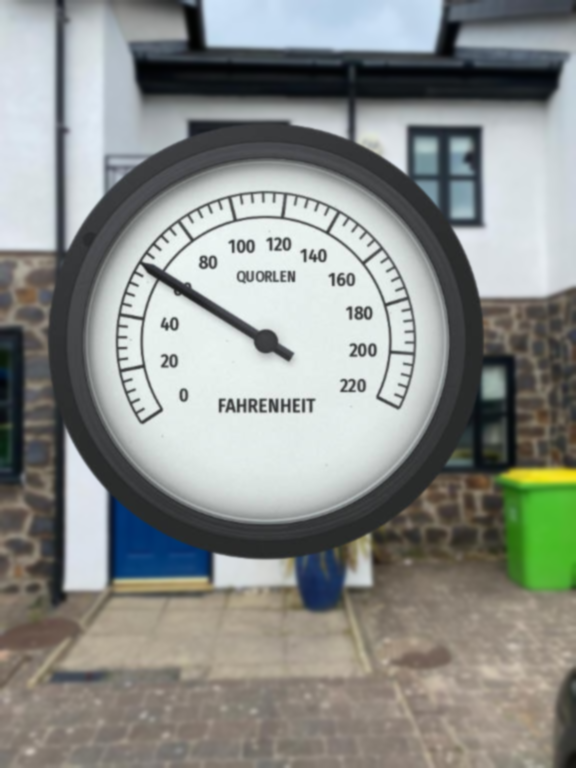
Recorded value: **60** °F
